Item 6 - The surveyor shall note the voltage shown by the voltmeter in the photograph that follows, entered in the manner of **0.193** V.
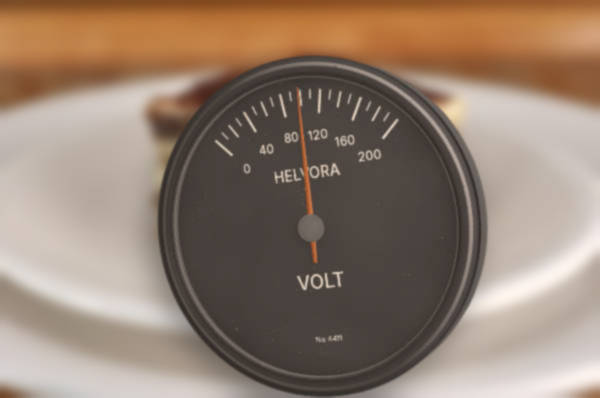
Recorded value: **100** V
